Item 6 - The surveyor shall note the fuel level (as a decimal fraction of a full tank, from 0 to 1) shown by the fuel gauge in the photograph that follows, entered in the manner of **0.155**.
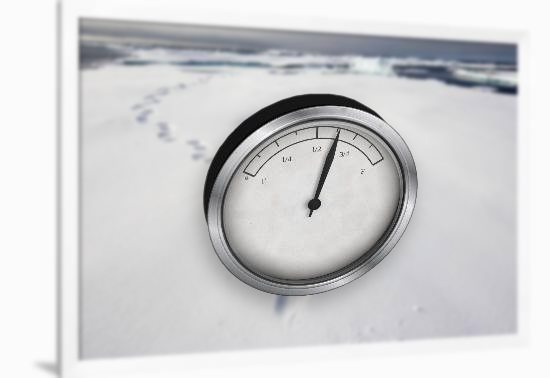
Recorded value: **0.625**
